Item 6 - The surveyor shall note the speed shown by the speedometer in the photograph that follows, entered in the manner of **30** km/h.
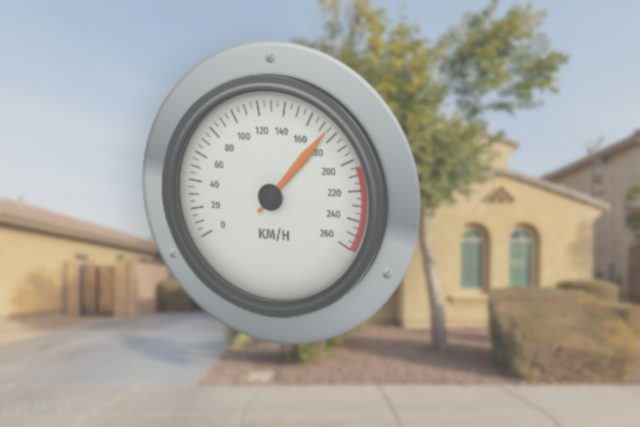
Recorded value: **175** km/h
